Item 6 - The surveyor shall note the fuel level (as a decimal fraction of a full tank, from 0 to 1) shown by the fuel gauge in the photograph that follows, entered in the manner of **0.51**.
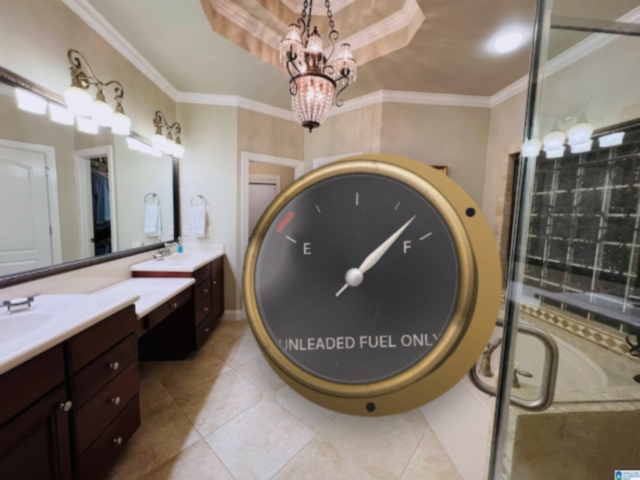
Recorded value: **0.875**
